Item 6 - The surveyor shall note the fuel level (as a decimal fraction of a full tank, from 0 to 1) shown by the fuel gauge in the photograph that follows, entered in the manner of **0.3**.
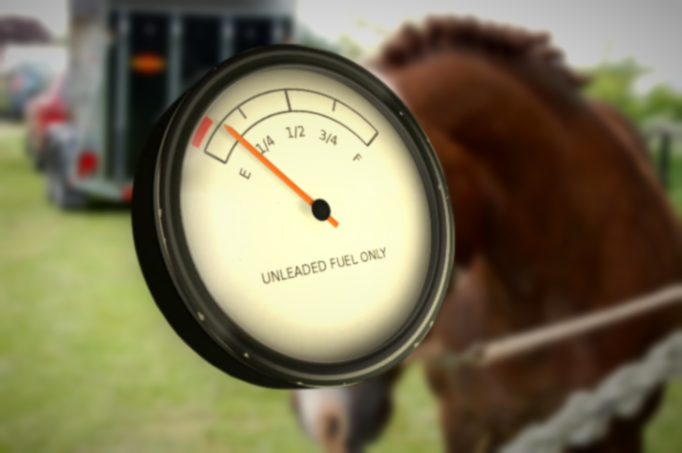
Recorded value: **0.125**
